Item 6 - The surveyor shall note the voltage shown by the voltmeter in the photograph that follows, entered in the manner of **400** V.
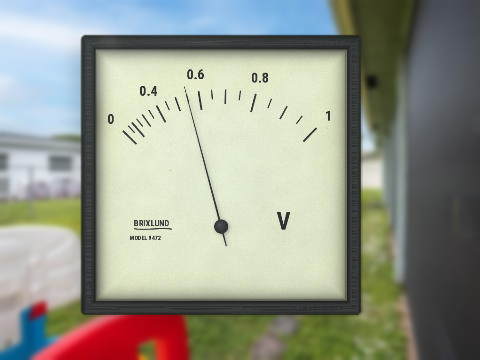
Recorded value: **0.55** V
